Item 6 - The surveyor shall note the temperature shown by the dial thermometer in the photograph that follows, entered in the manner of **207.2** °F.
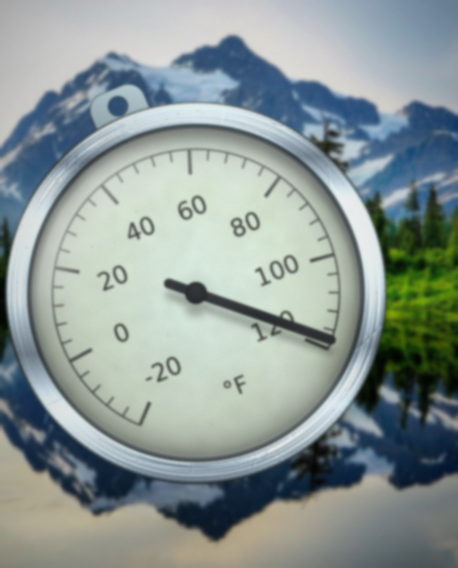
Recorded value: **118** °F
